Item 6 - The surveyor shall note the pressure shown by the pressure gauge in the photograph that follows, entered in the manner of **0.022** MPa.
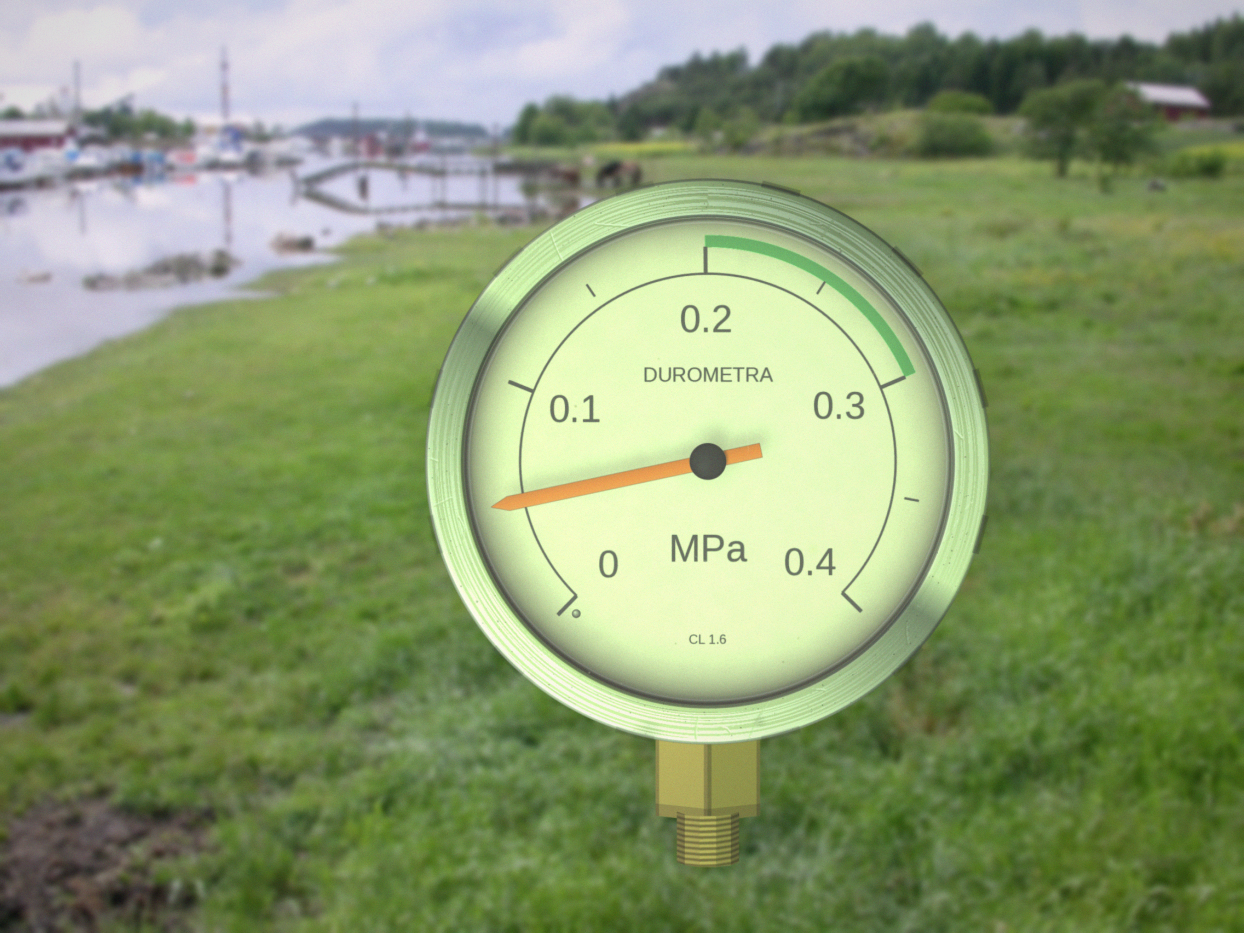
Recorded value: **0.05** MPa
